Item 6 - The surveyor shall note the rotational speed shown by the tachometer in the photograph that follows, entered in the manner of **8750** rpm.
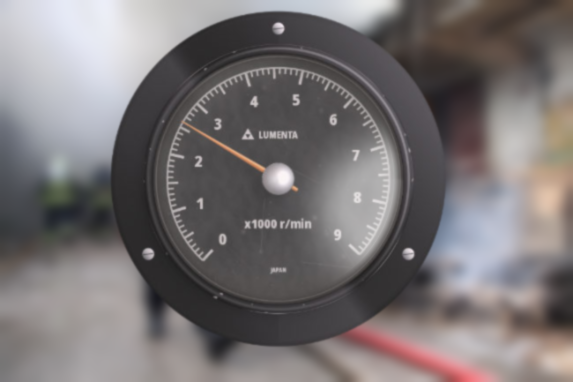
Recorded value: **2600** rpm
